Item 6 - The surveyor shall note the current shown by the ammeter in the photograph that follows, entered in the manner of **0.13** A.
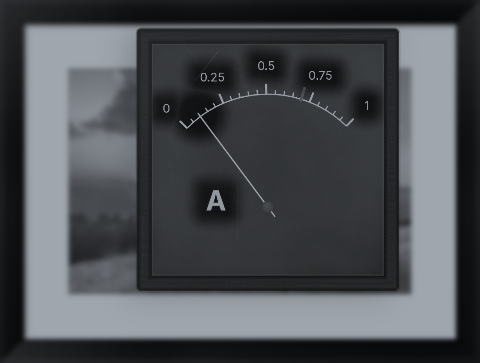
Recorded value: **0.1** A
